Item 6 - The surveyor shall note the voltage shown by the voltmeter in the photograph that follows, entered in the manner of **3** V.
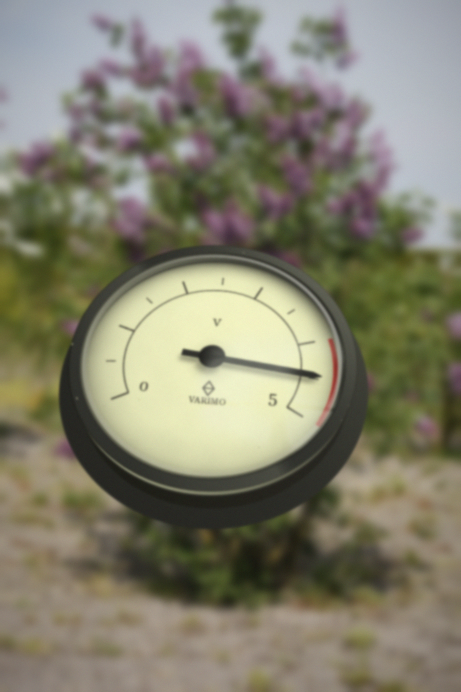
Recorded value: **4.5** V
